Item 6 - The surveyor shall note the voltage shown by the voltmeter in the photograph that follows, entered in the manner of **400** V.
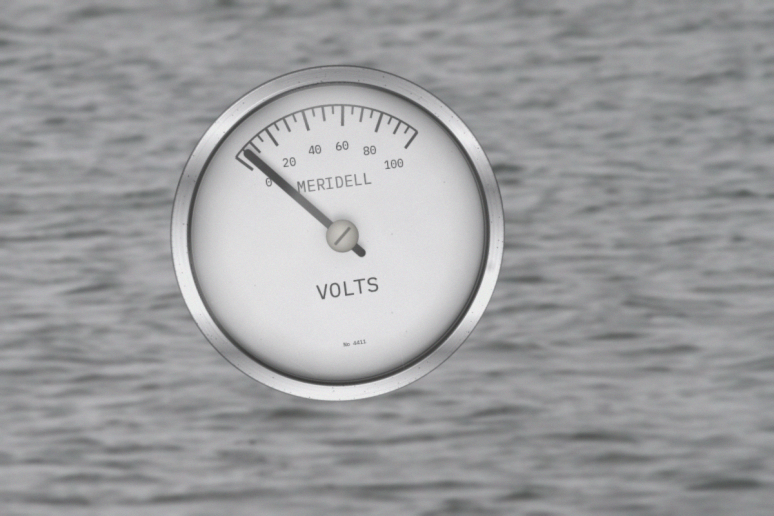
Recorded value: **5** V
